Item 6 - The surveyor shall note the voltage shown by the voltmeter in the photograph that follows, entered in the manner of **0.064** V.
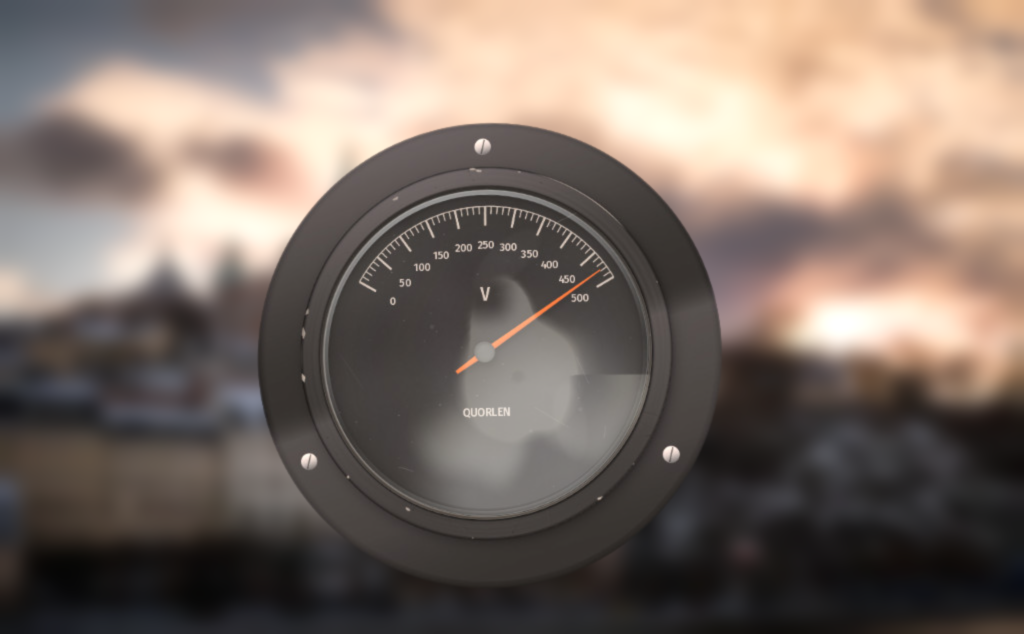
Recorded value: **480** V
